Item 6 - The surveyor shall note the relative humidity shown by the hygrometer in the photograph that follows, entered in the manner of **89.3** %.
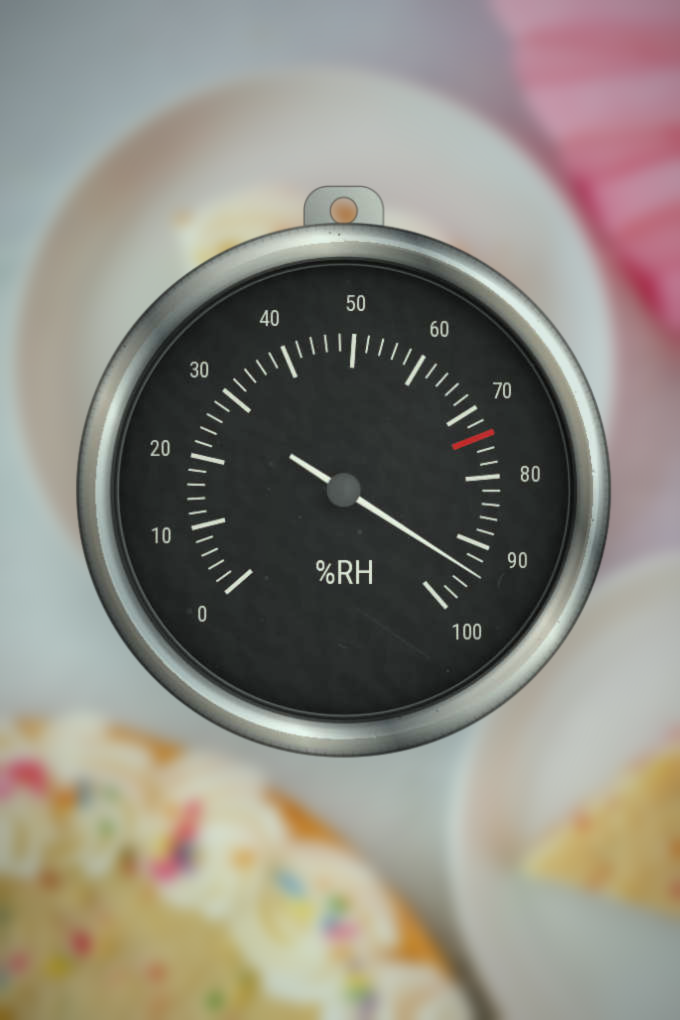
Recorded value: **94** %
